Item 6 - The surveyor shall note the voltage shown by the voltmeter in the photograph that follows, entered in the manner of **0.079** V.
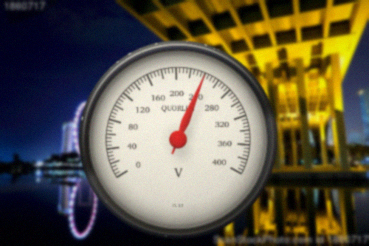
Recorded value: **240** V
